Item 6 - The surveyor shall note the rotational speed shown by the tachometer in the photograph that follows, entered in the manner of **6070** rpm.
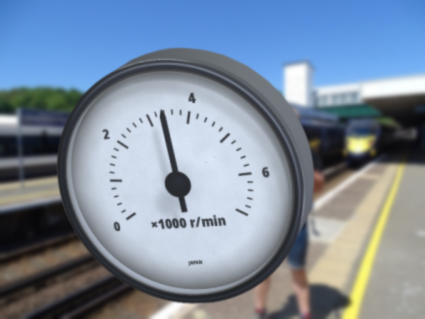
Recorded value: **3400** rpm
